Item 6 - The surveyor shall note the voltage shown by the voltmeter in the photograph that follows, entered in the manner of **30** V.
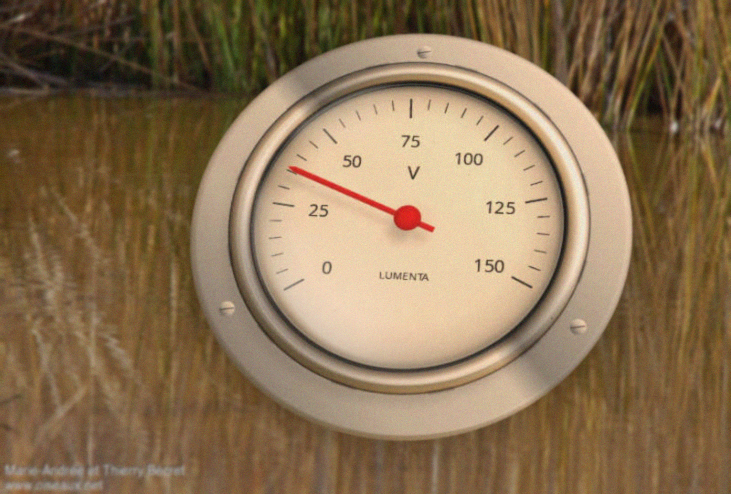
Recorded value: **35** V
